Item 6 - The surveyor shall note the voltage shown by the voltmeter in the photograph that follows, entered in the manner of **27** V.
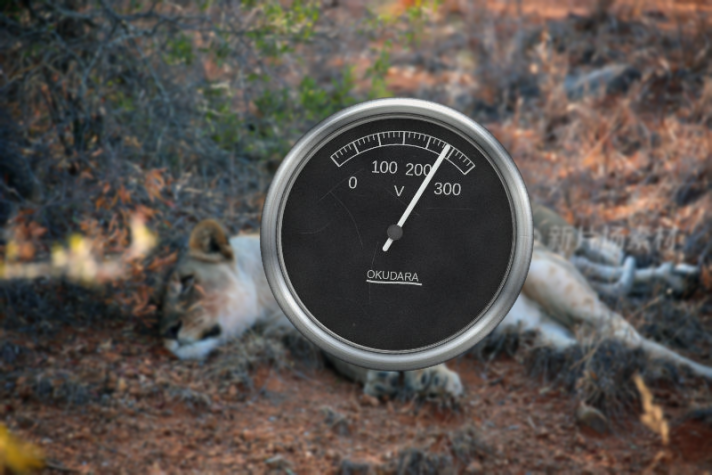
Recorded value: **240** V
